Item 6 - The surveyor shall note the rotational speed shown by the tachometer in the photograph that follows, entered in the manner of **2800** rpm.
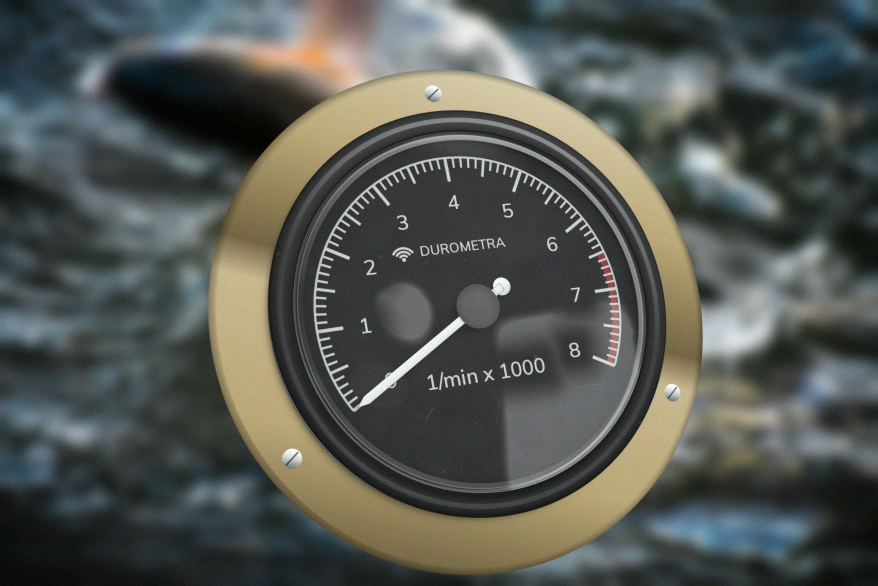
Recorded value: **0** rpm
